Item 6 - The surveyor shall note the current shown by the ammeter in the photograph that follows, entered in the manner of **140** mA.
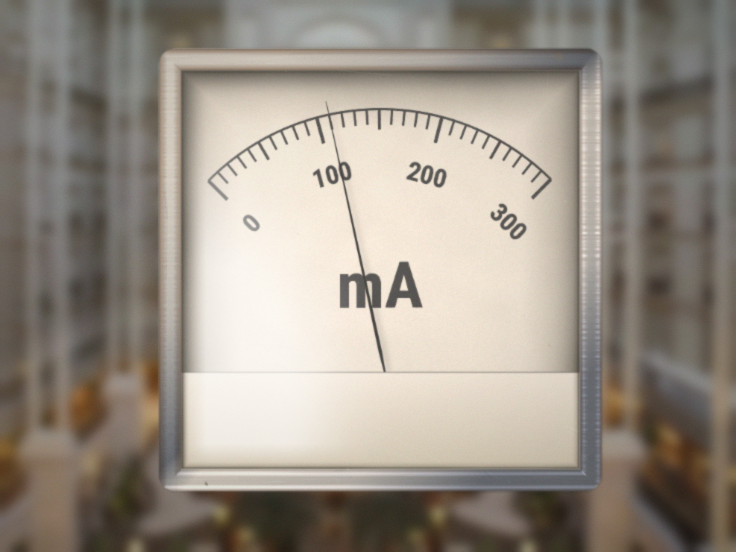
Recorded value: **110** mA
